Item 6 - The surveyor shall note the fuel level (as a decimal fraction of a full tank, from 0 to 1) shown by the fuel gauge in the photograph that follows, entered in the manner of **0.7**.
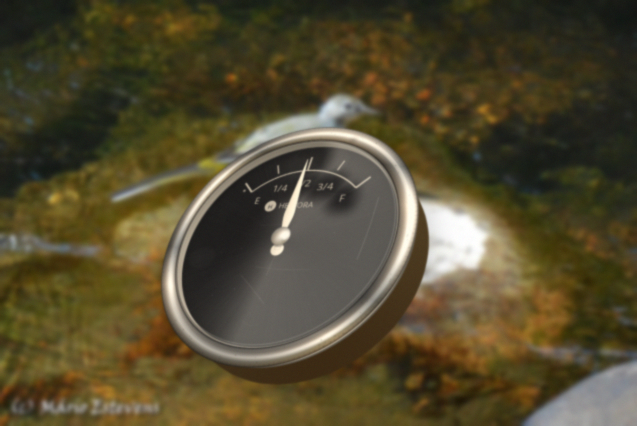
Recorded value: **0.5**
